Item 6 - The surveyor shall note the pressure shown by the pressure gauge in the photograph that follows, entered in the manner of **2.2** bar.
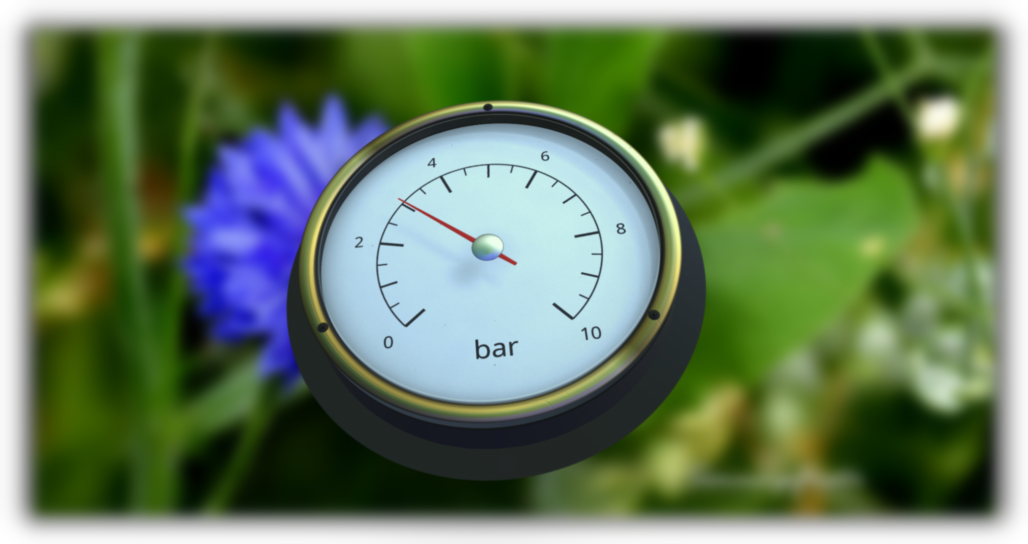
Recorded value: **3** bar
